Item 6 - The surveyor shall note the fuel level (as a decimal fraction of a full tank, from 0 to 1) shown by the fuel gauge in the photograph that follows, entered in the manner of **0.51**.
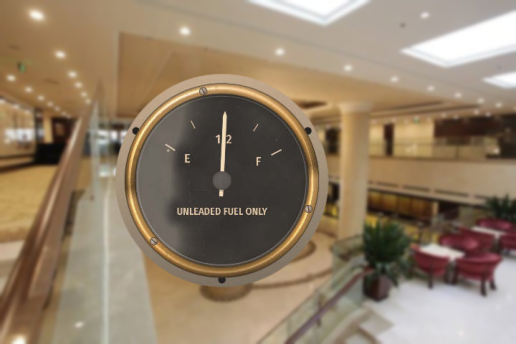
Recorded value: **0.5**
